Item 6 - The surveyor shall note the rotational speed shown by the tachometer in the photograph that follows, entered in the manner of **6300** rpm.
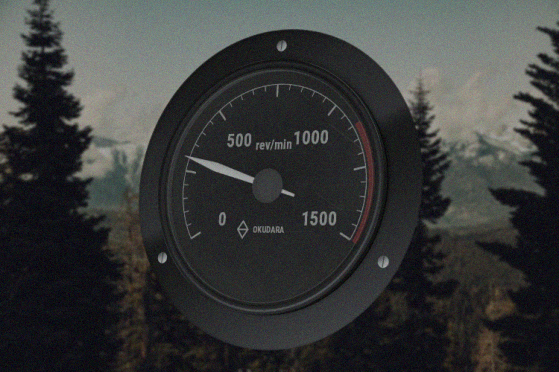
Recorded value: **300** rpm
